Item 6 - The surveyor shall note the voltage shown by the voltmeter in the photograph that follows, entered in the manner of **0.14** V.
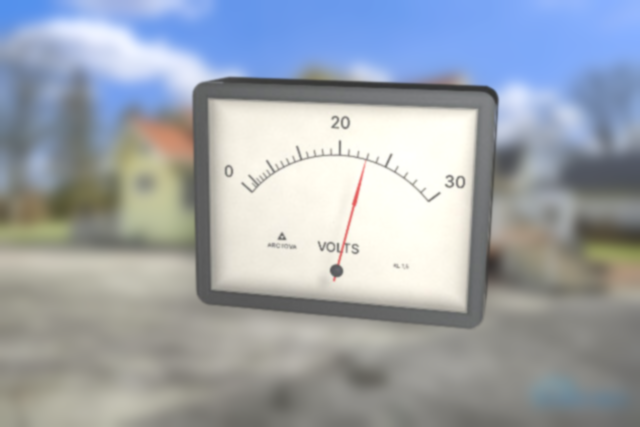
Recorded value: **23** V
